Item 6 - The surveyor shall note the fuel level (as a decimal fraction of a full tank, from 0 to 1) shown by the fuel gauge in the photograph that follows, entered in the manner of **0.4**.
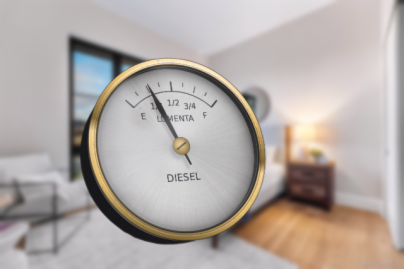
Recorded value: **0.25**
